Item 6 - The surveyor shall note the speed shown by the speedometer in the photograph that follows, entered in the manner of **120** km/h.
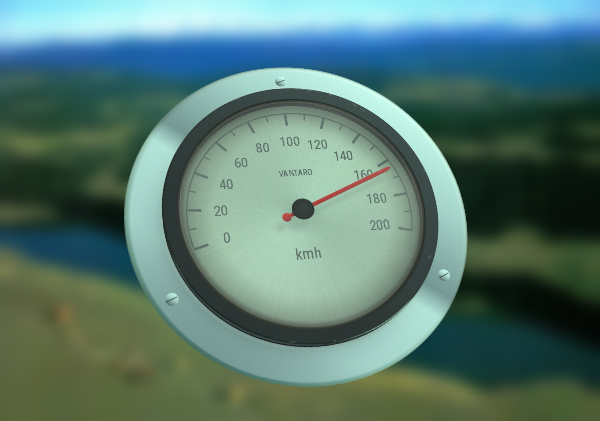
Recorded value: **165** km/h
